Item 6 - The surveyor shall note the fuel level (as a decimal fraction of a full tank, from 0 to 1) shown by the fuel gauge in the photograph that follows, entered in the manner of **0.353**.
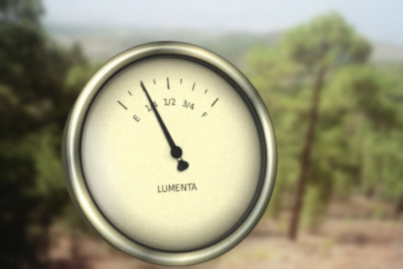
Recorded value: **0.25**
